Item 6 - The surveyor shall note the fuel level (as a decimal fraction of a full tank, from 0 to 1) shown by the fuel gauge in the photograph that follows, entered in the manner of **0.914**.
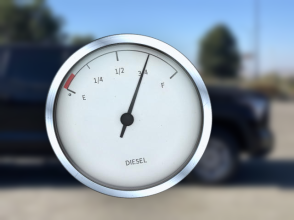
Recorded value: **0.75**
